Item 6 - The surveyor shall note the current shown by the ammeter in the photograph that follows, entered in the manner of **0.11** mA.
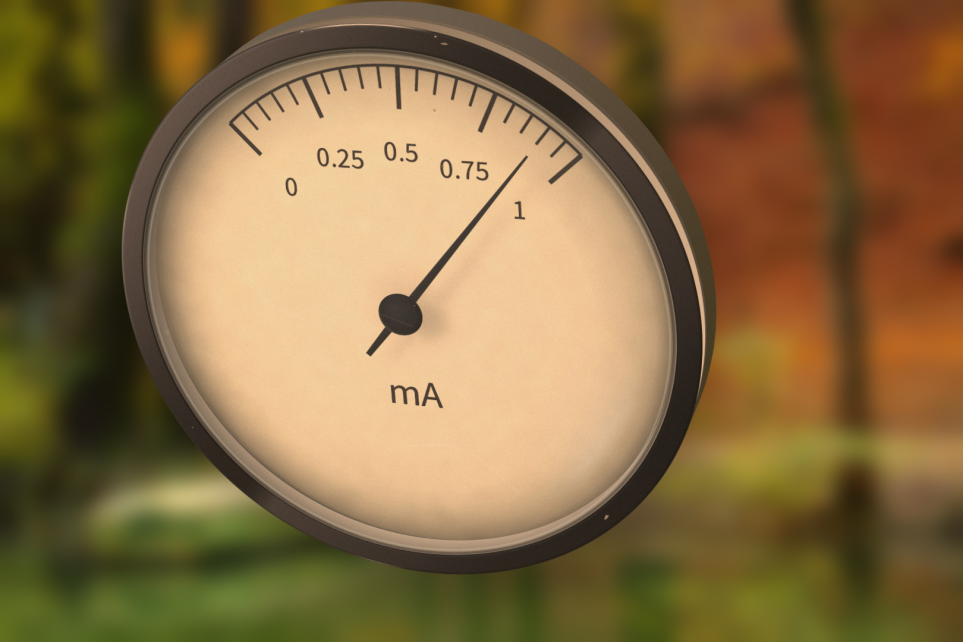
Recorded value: **0.9** mA
